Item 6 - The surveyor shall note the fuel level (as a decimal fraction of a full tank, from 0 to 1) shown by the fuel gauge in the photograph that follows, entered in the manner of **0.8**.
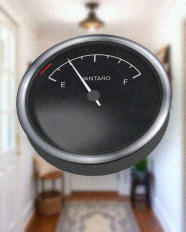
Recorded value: **0.25**
